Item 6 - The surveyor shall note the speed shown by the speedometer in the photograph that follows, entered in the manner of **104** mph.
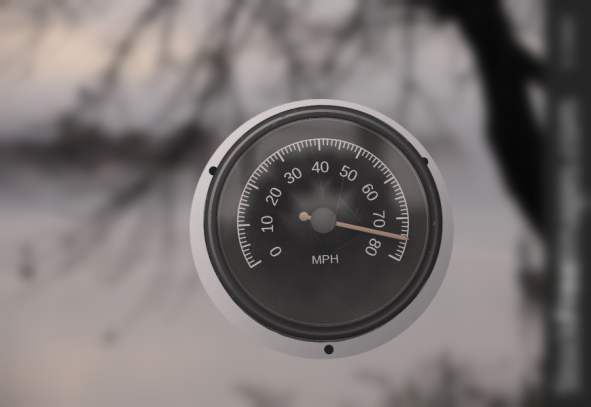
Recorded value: **75** mph
